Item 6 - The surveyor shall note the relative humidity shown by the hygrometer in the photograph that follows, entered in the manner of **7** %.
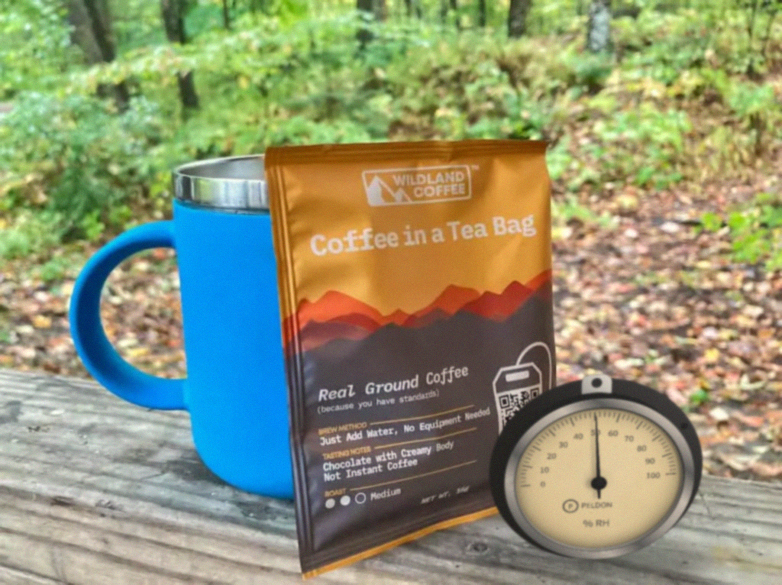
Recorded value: **50** %
